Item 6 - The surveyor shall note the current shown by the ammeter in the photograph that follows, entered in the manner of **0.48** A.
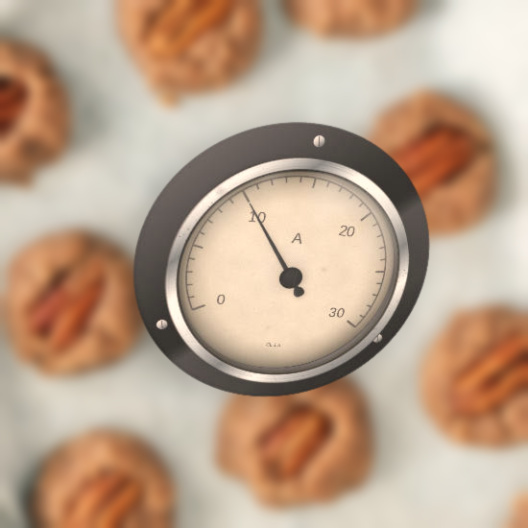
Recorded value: **10** A
